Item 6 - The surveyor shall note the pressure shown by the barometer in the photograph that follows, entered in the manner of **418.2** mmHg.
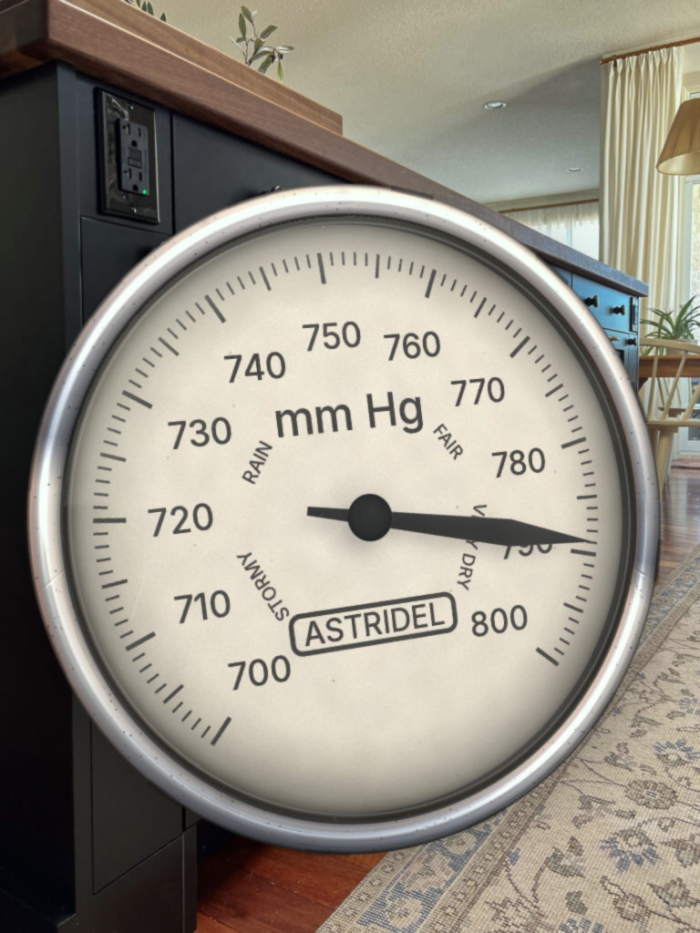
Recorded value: **789** mmHg
